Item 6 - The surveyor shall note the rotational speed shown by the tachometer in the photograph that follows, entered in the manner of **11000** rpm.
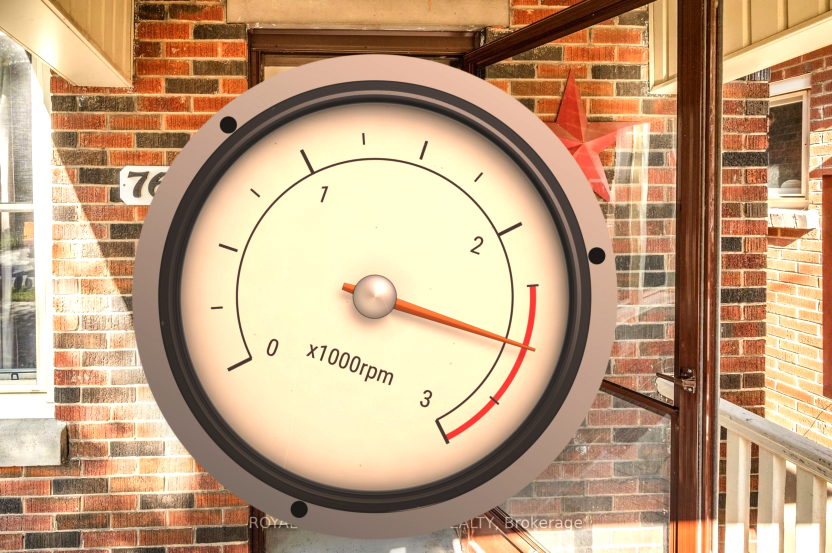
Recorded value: **2500** rpm
